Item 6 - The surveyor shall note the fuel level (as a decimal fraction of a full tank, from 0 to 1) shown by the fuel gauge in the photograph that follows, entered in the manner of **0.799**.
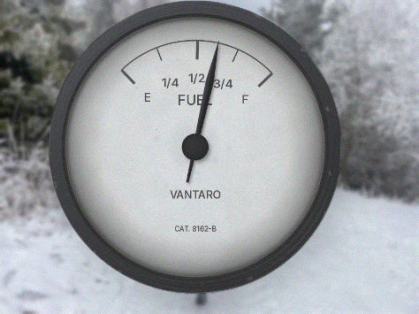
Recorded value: **0.625**
